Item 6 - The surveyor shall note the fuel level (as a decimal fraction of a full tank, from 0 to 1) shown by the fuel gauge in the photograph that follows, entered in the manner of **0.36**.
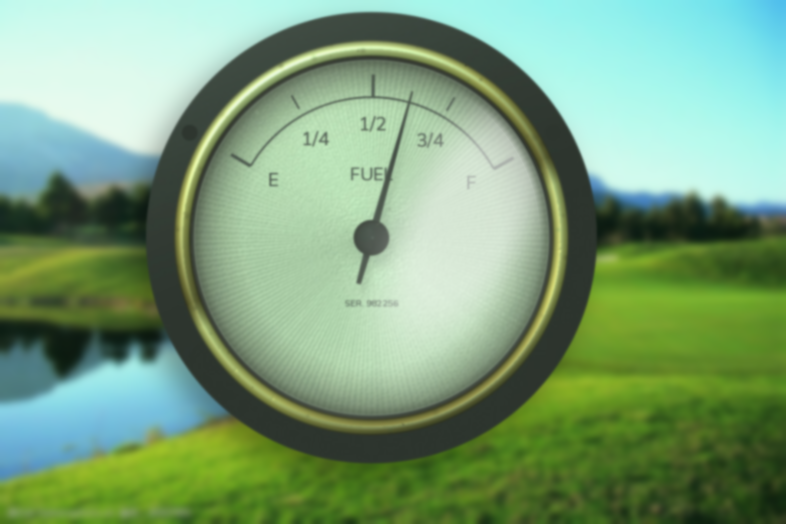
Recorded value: **0.625**
